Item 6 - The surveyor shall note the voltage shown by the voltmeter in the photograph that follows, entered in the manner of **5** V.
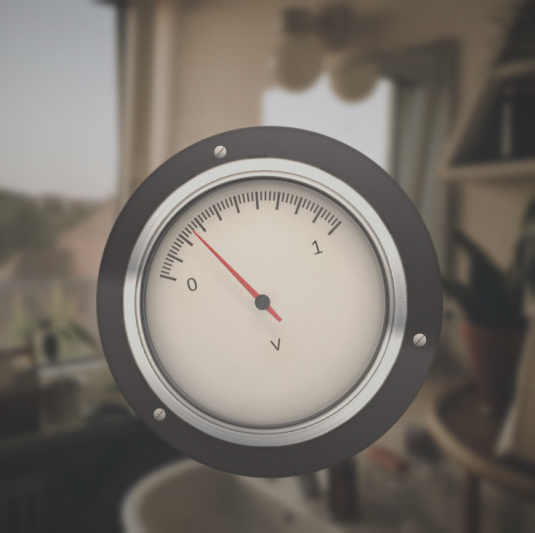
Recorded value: **0.26** V
